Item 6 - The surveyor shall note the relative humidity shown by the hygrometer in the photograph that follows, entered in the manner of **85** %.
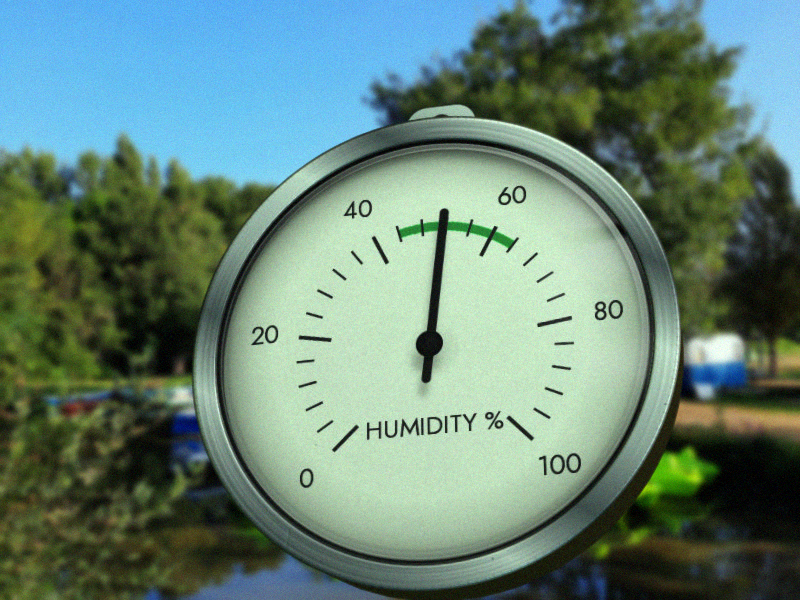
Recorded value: **52** %
